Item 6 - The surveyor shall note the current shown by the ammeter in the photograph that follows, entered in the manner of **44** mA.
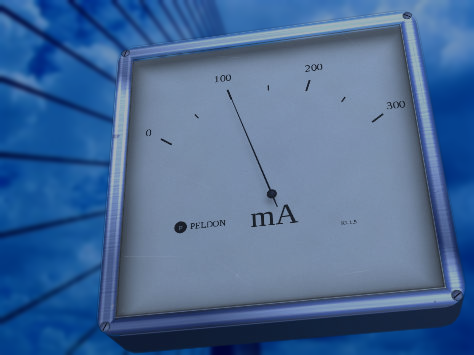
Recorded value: **100** mA
